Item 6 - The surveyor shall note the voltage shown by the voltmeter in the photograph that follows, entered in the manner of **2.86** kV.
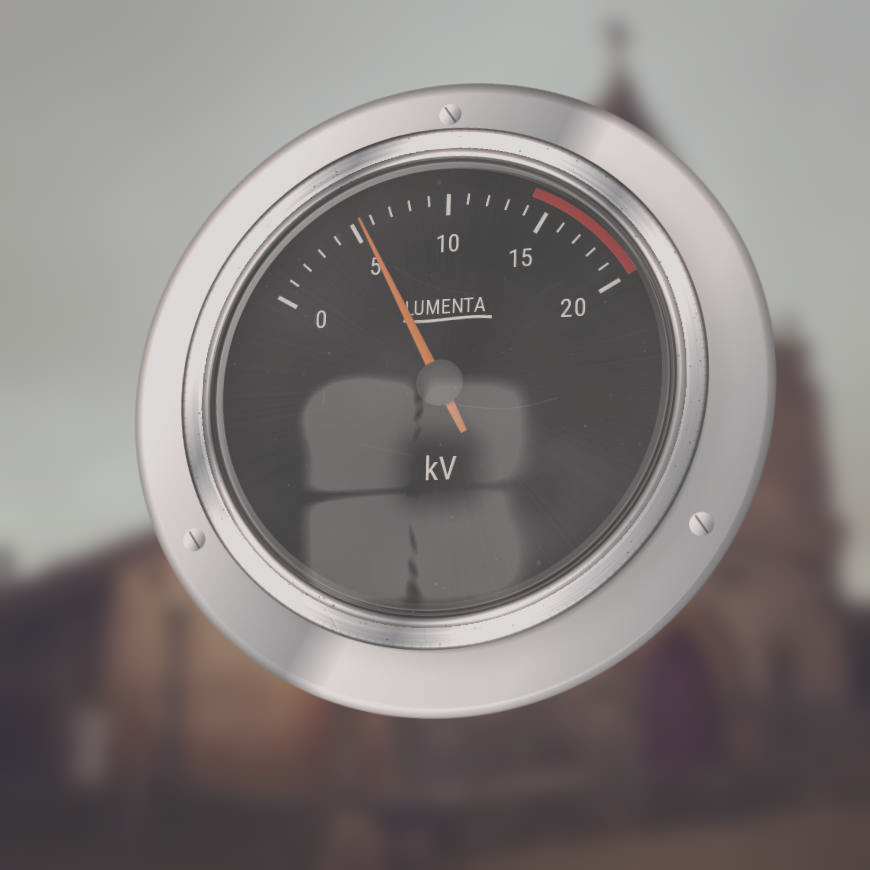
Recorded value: **5.5** kV
